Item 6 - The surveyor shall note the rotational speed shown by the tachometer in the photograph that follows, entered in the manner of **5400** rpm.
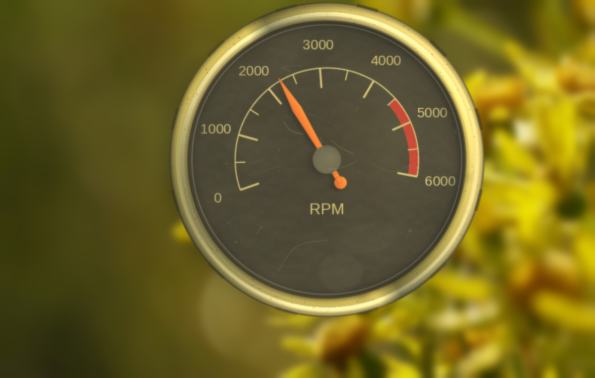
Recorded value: **2250** rpm
